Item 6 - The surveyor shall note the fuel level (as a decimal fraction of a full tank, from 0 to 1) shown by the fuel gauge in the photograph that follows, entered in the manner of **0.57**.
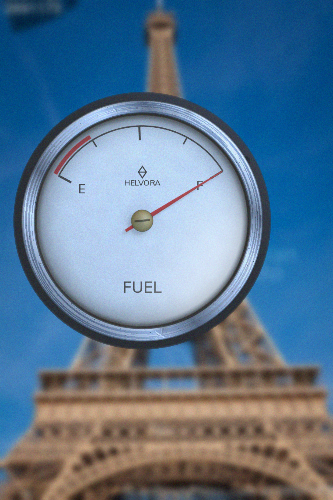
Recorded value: **1**
